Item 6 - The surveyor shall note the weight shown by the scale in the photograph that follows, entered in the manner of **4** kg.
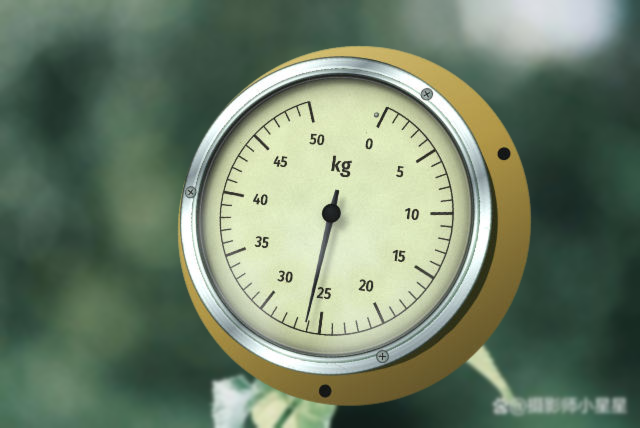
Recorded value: **26** kg
